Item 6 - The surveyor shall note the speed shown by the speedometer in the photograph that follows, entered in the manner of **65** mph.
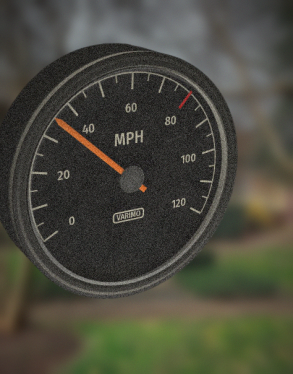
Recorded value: **35** mph
